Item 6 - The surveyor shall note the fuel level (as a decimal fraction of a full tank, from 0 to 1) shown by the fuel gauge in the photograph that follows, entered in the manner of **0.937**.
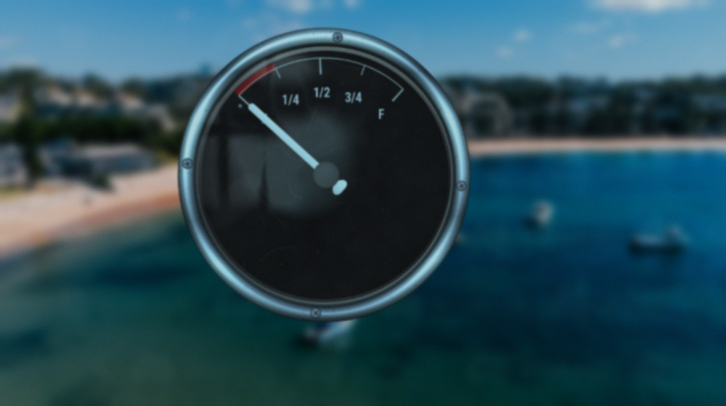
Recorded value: **0**
